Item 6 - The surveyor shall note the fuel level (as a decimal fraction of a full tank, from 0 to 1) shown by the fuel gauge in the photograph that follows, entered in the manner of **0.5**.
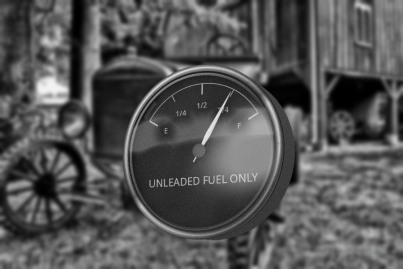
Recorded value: **0.75**
